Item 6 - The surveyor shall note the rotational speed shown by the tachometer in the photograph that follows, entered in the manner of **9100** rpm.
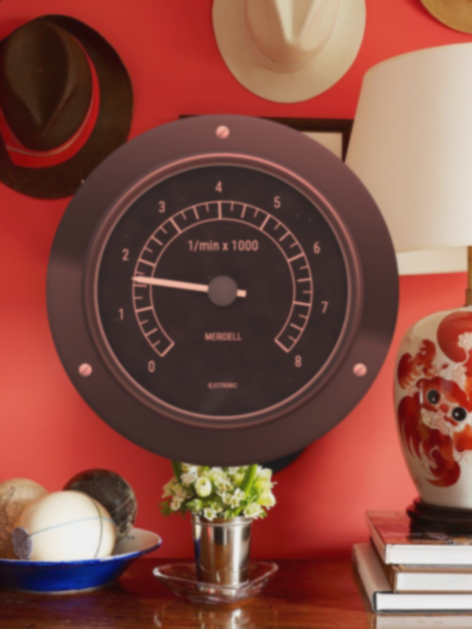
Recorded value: **1625** rpm
